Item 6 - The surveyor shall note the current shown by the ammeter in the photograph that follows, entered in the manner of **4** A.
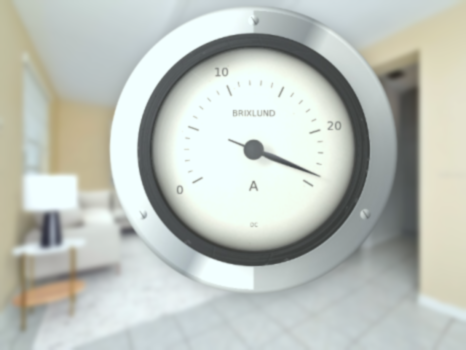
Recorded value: **24** A
